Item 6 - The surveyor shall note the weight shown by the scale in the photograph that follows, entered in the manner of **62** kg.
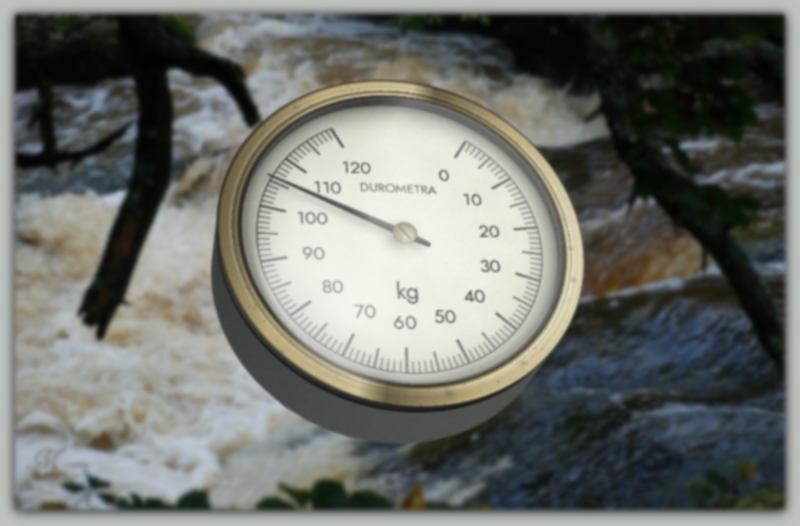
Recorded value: **105** kg
